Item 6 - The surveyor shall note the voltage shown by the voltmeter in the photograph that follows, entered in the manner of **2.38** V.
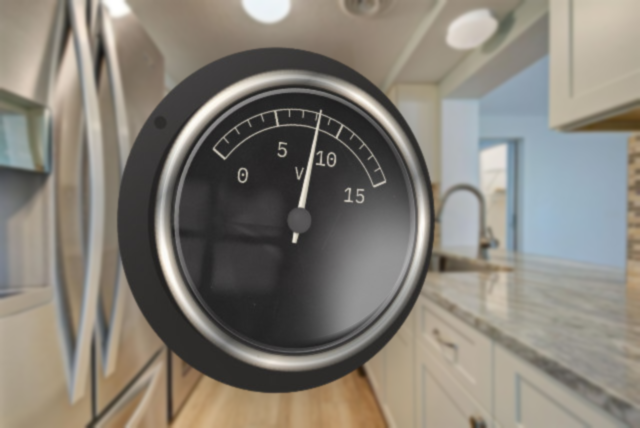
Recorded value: **8** V
